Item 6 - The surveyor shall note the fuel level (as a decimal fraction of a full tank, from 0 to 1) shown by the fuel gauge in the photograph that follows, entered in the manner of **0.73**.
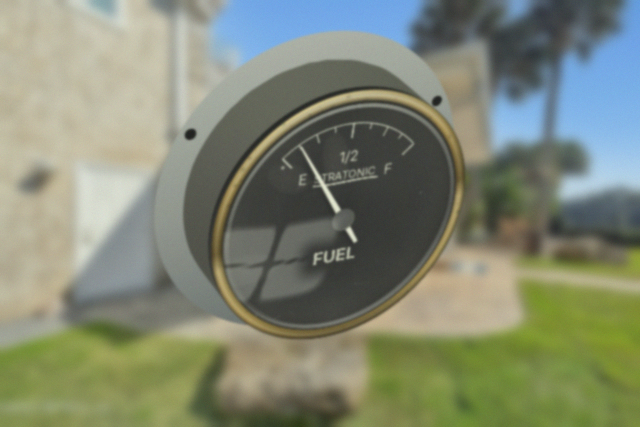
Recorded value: **0.125**
